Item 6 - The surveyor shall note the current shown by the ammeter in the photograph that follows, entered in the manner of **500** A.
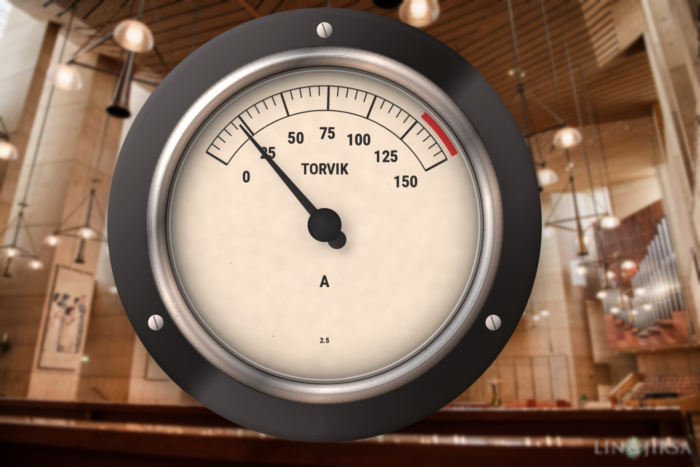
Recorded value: **22.5** A
